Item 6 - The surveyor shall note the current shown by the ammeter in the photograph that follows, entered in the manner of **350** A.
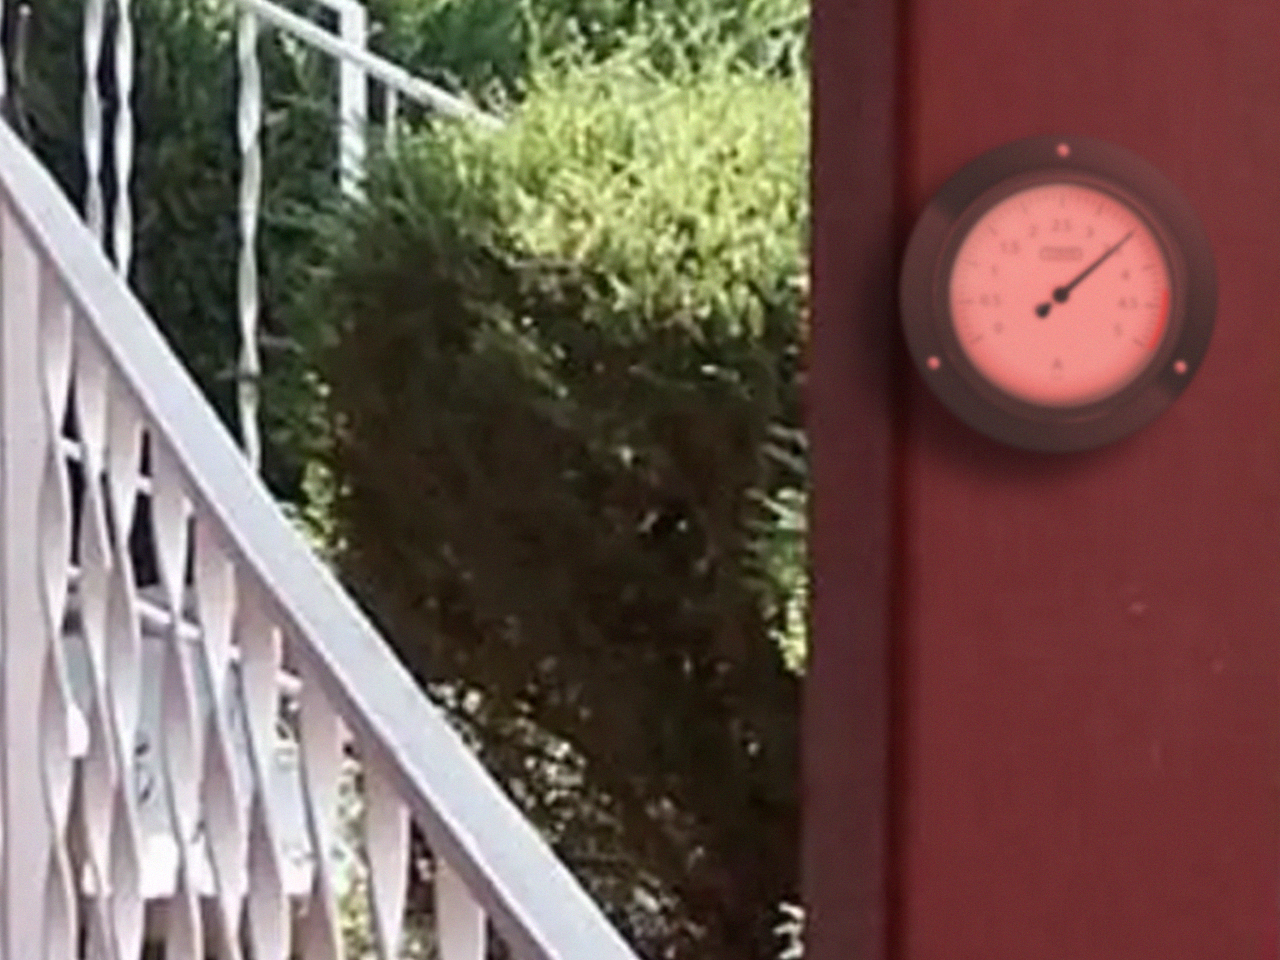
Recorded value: **3.5** A
